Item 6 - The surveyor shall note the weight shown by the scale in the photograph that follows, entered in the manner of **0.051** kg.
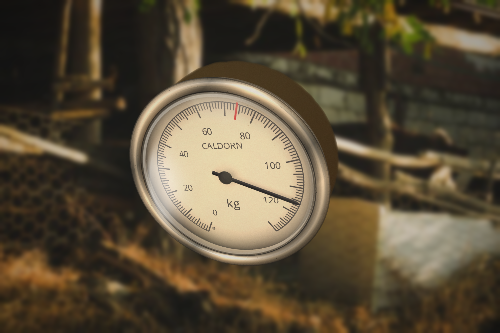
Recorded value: **115** kg
